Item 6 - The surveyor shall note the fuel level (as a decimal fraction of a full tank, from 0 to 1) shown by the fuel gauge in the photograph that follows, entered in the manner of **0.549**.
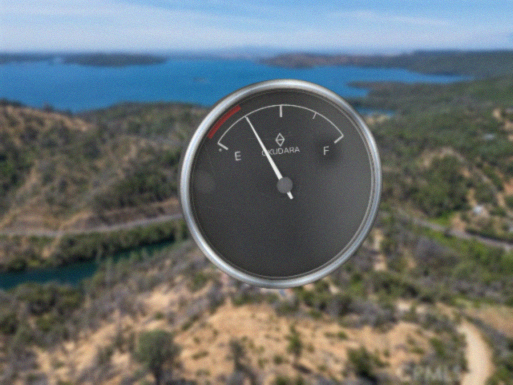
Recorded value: **0.25**
